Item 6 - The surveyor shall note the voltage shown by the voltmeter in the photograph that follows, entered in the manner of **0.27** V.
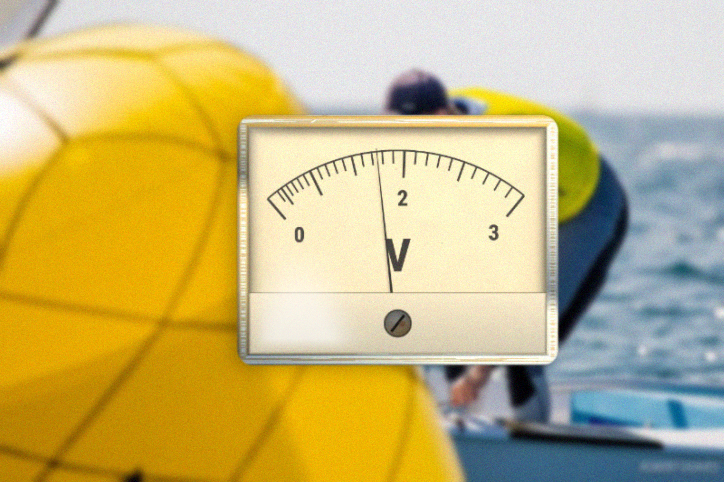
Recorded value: **1.75** V
